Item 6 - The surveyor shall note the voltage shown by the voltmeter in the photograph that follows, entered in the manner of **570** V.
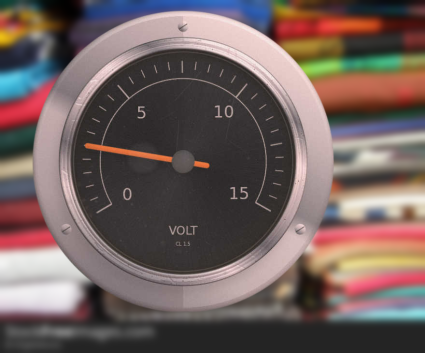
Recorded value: **2.5** V
